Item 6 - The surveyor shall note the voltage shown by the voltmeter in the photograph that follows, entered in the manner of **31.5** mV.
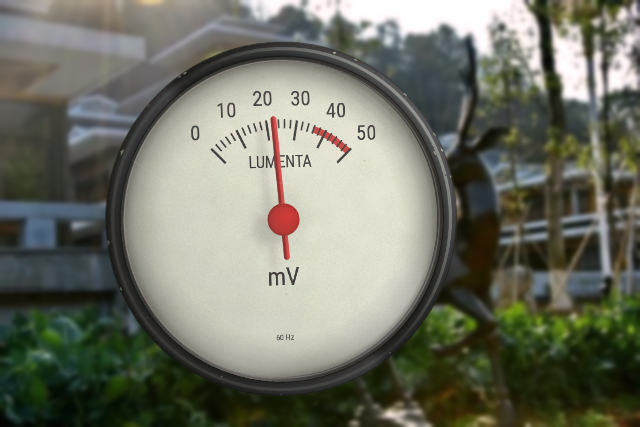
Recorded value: **22** mV
